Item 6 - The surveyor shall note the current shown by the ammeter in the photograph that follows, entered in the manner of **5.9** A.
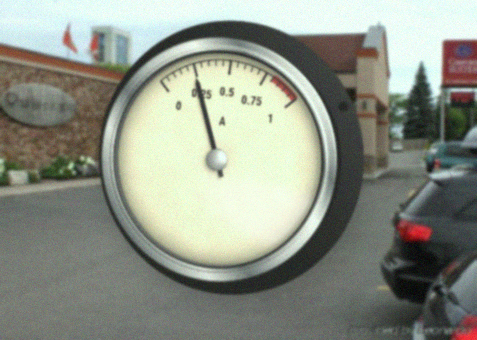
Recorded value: **0.25** A
